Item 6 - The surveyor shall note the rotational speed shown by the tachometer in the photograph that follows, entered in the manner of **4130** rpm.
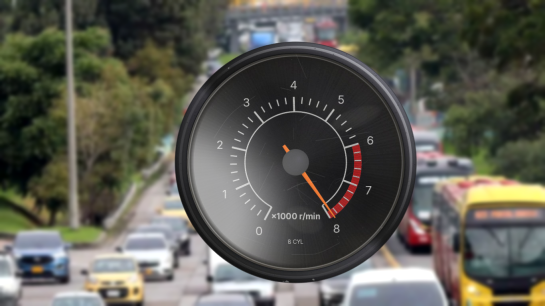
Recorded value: **7900** rpm
